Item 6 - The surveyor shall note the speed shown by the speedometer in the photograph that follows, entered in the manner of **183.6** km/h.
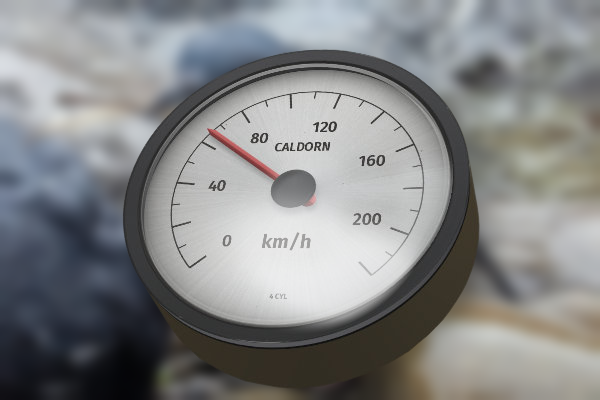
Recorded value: **65** km/h
